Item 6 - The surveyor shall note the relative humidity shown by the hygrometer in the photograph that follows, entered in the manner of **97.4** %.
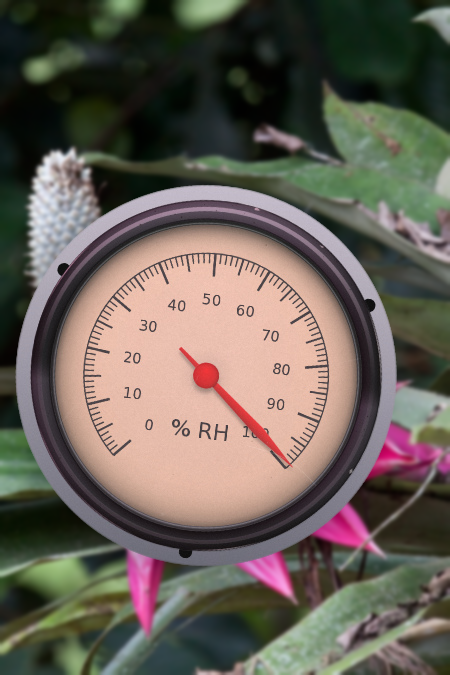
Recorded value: **99** %
